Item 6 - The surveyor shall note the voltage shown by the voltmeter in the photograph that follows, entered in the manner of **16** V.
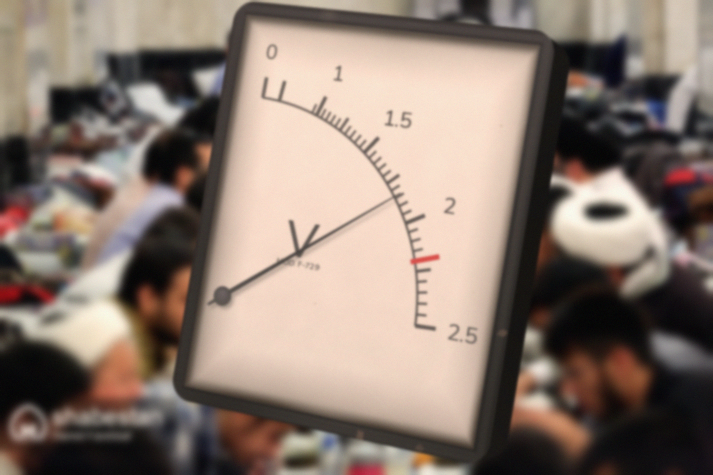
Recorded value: **1.85** V
